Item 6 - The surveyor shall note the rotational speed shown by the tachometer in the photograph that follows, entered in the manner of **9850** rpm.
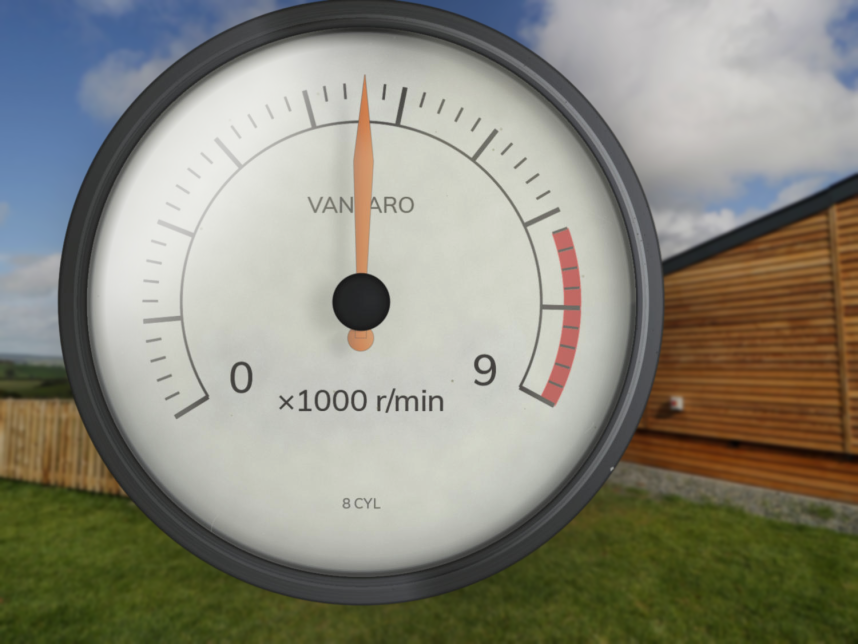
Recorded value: **4600** rpm
